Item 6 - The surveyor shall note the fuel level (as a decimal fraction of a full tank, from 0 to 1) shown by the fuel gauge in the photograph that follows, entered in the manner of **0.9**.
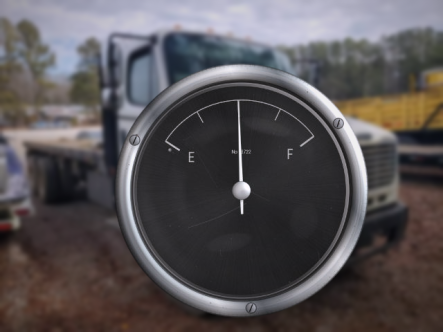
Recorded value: **0.5**
